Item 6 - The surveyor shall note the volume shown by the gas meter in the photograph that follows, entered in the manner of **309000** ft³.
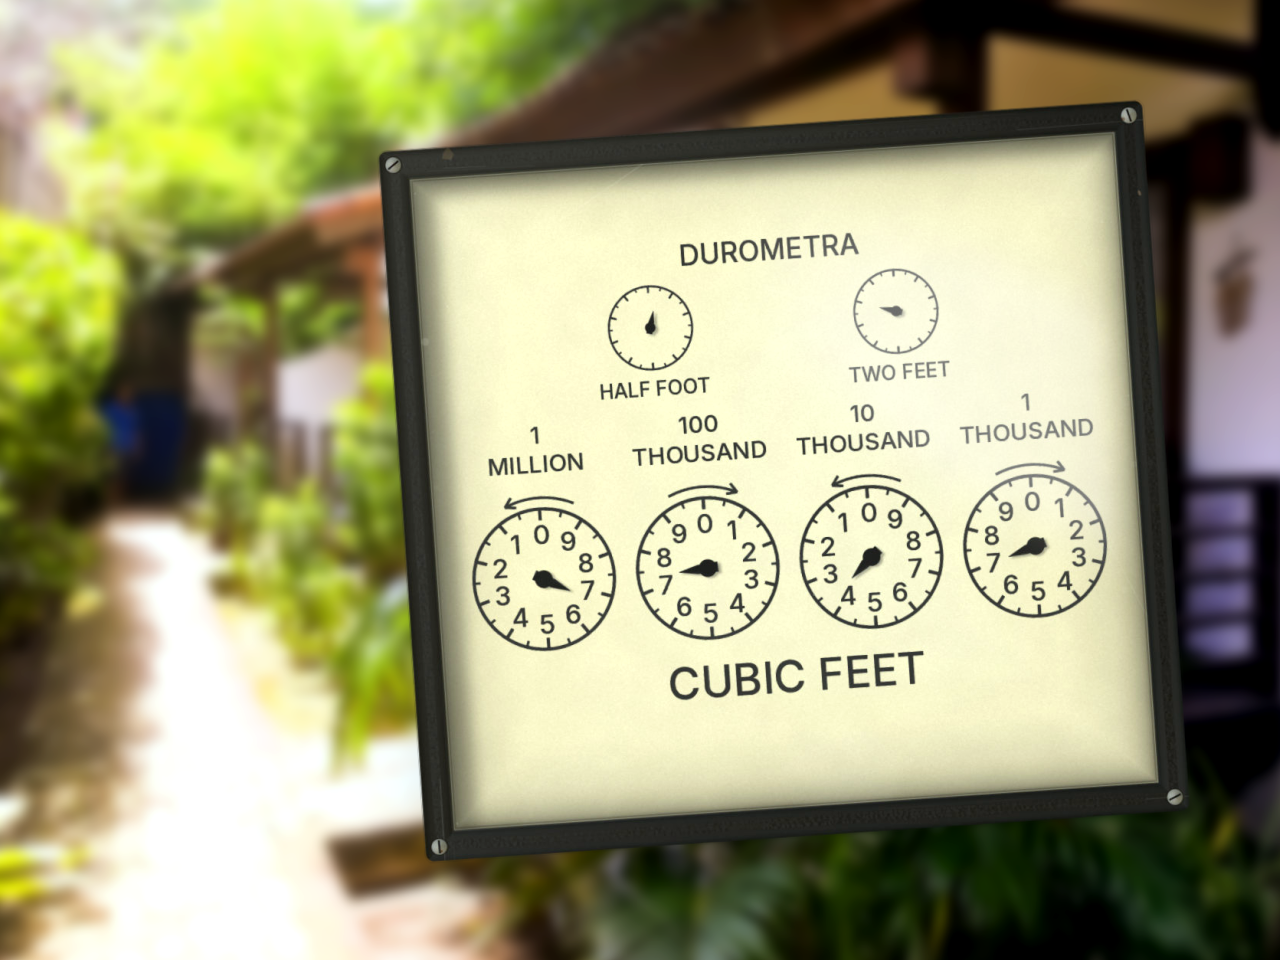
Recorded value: **673700** ft³
